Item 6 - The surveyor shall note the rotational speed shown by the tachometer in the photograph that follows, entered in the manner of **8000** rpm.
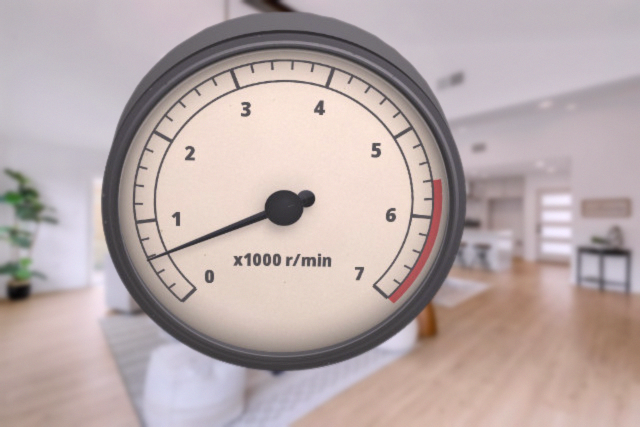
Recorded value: **600** rpm
